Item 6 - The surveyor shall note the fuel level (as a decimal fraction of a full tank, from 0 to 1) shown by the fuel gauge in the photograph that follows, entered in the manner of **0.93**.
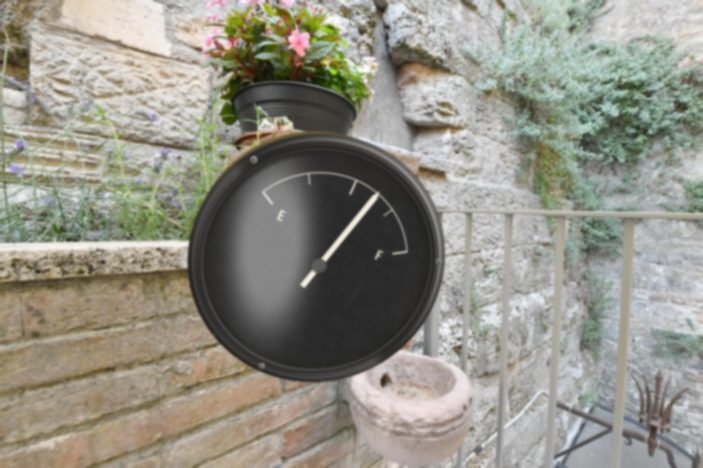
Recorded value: **0.625**
